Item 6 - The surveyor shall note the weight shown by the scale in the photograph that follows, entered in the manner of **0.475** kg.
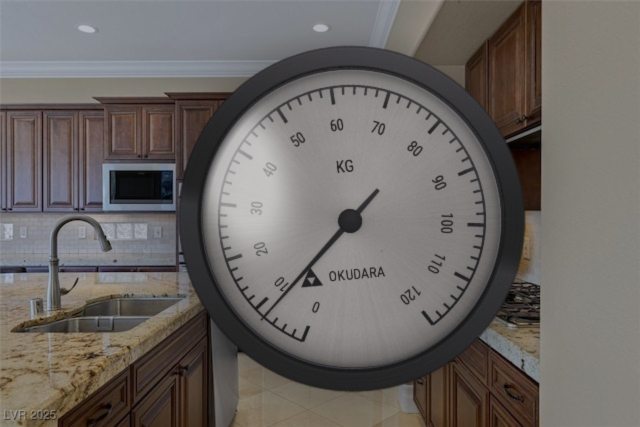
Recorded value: **8** kg
